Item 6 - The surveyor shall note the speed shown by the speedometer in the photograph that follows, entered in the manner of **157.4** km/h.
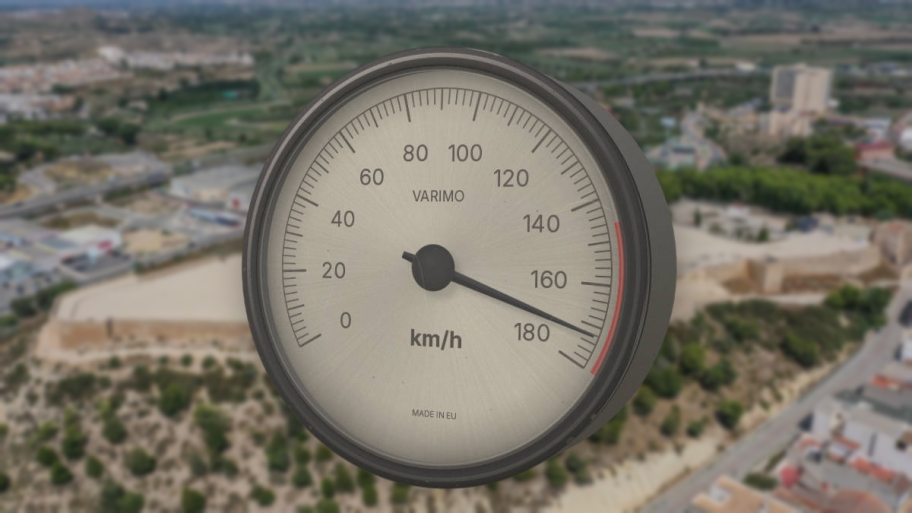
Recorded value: **172** km/h
